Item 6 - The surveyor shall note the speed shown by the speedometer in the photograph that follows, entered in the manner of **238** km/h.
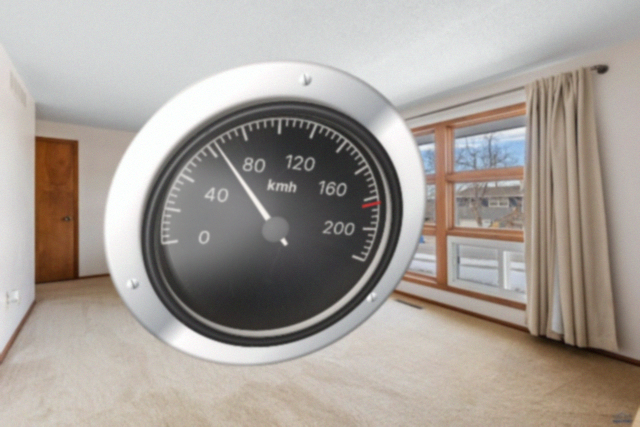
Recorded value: **64** km/h
